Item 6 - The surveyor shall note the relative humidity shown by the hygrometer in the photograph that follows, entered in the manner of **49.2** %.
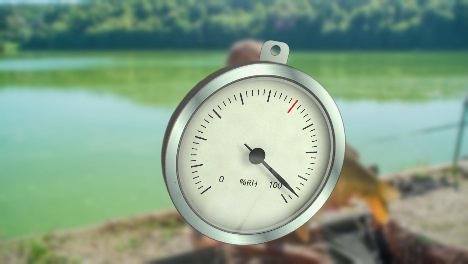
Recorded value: **96** %
